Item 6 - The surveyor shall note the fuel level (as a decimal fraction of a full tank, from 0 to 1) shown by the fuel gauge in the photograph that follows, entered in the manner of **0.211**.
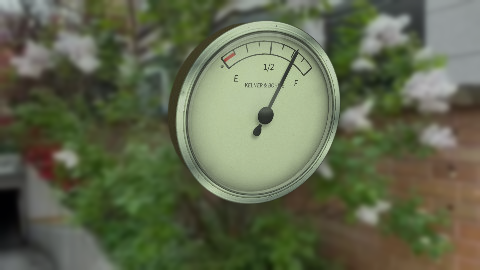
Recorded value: **0.75**
